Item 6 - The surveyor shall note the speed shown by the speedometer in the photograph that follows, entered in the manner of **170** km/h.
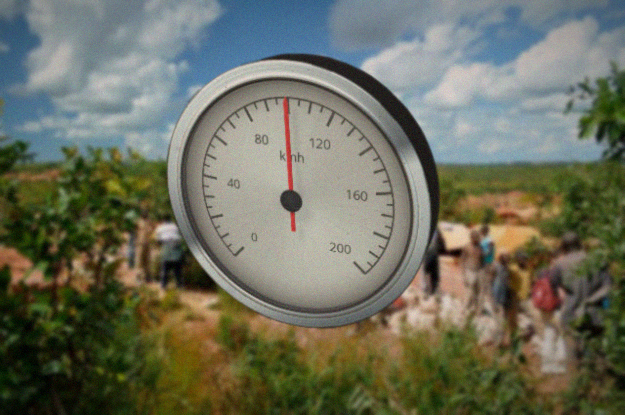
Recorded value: **100** km/h
